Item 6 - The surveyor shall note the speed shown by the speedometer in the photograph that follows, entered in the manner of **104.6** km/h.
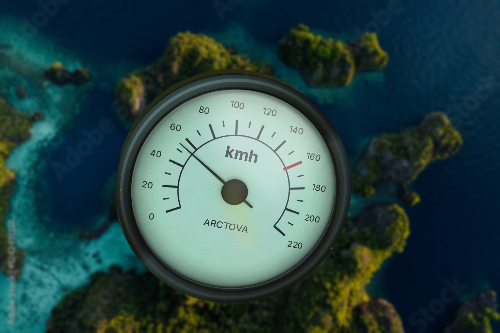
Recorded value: **55** km/h
